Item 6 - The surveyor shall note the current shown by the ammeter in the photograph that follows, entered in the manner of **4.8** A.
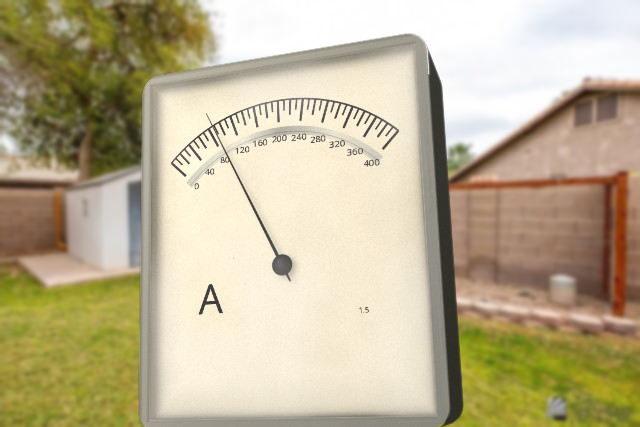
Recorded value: **90** A
